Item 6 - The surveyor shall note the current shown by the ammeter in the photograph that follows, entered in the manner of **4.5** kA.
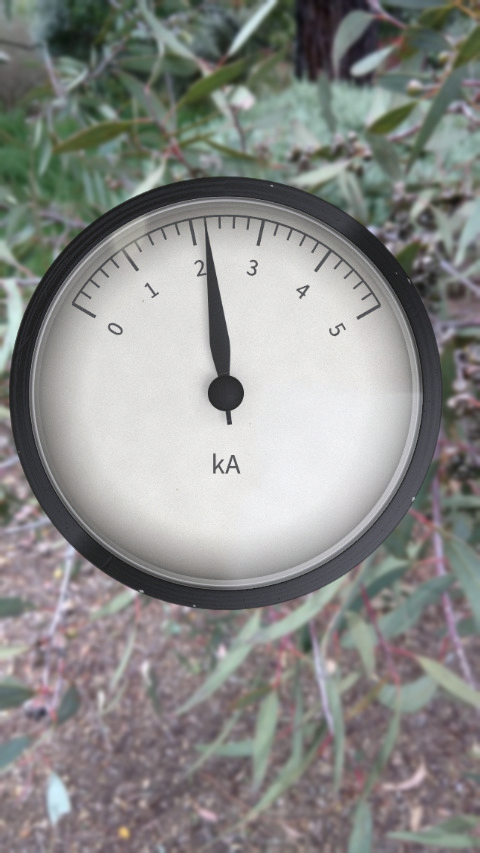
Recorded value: **2.2** kA
